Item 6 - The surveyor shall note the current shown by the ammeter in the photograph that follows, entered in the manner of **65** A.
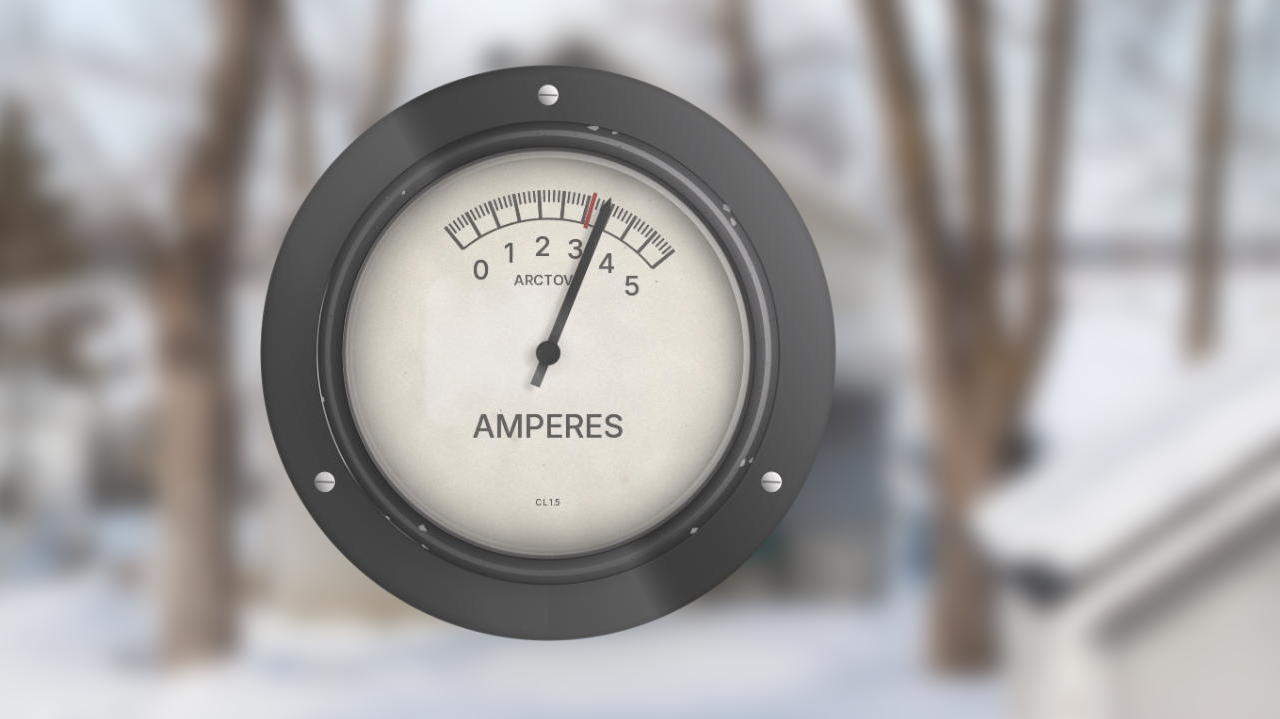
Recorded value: **3.4** A
